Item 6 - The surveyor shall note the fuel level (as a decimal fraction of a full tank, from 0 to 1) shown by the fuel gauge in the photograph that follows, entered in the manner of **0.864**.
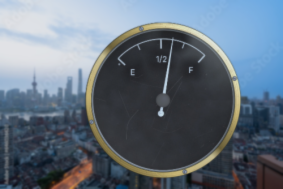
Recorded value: **0.625**
